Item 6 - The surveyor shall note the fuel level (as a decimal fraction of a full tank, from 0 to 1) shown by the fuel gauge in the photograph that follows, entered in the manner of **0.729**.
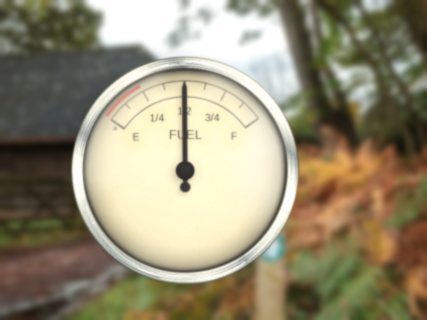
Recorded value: **0.5**
